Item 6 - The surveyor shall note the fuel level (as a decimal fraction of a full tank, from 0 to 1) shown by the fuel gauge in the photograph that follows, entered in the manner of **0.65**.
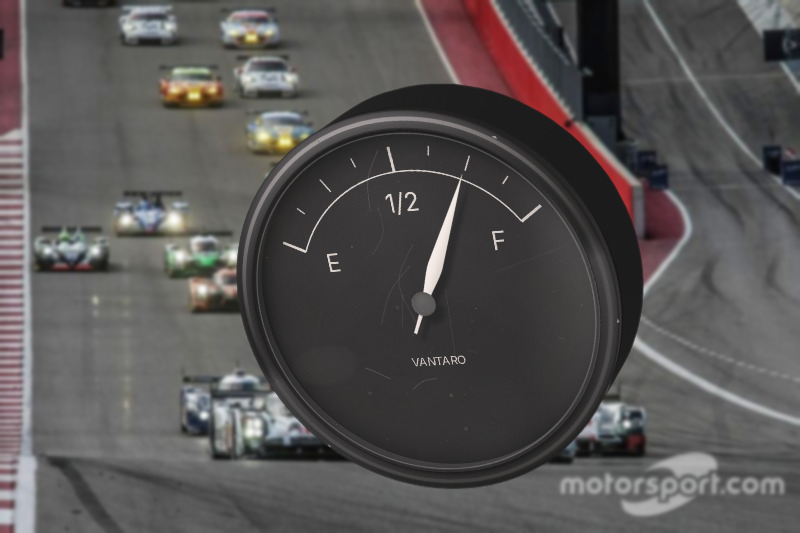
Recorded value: **0.75**
